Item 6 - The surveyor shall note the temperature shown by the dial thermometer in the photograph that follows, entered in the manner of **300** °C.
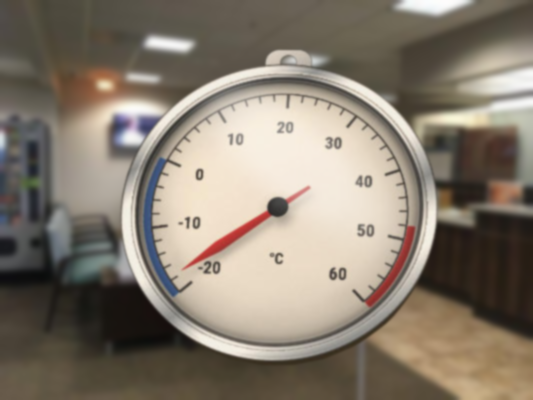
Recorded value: **-18** °C
